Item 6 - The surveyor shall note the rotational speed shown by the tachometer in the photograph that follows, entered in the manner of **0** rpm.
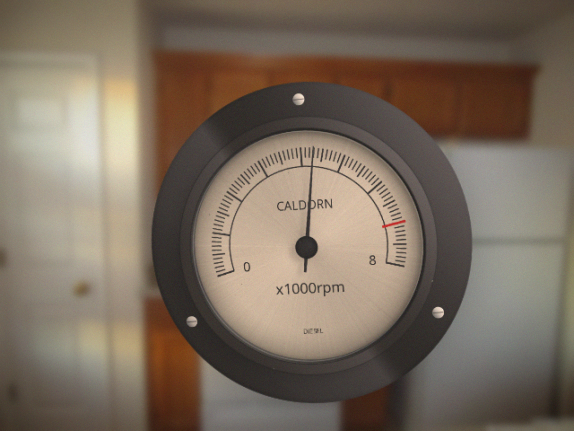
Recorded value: **4300** rpm
